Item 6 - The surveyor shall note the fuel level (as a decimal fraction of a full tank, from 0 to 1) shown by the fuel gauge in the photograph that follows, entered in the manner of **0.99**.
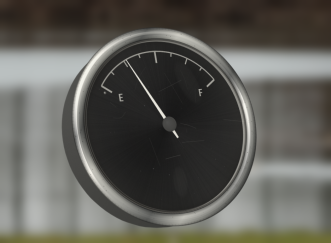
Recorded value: **0.25**
